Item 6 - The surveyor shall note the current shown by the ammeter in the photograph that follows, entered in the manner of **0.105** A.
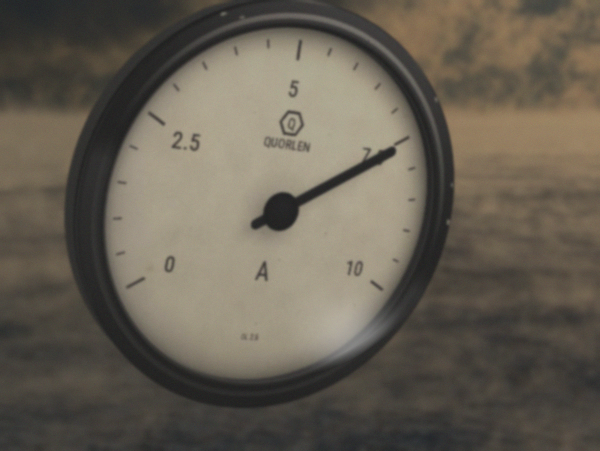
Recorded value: **7.5** A
